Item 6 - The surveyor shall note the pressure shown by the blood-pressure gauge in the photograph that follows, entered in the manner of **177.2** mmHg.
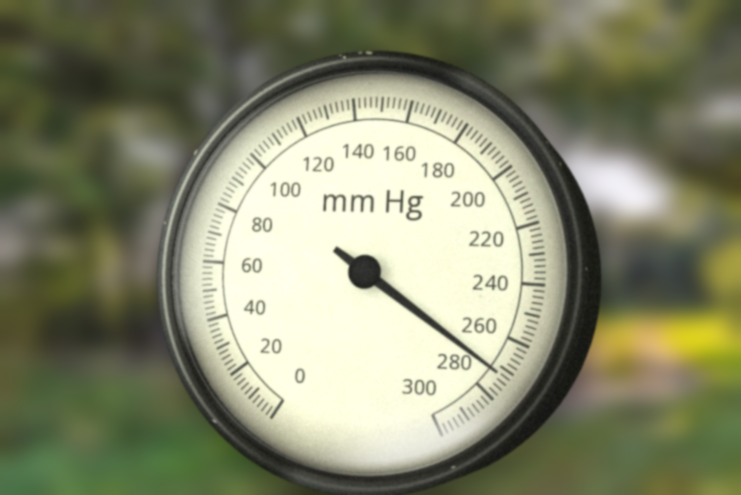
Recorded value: **272** mmHg
